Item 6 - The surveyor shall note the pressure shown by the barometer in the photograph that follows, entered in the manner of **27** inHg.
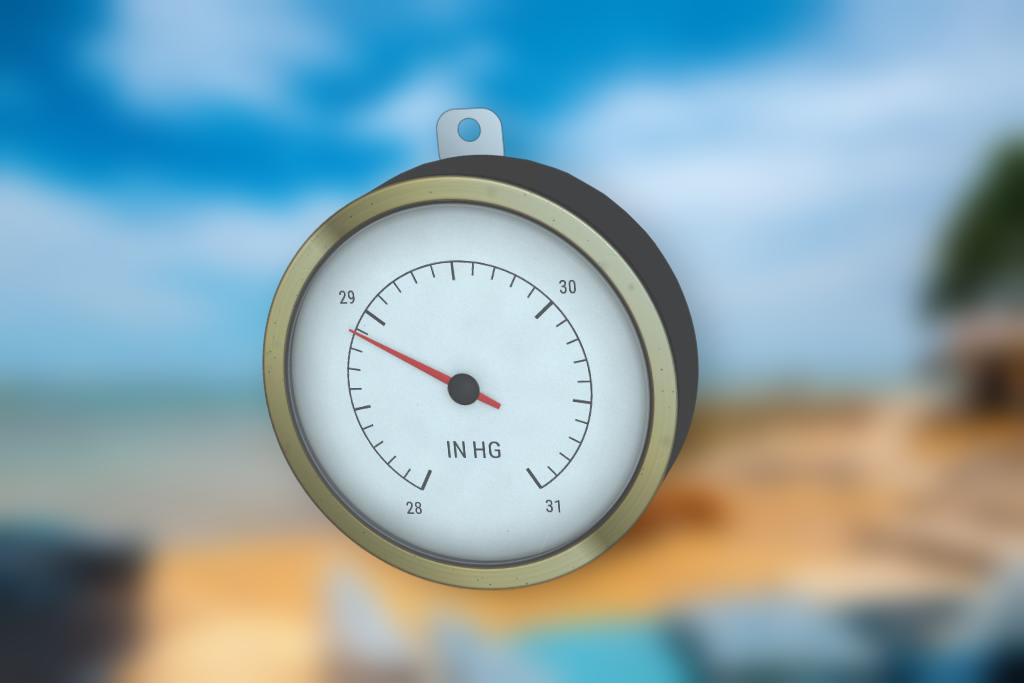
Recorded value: **28.9** inHg
